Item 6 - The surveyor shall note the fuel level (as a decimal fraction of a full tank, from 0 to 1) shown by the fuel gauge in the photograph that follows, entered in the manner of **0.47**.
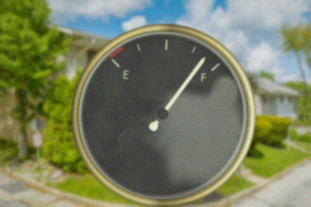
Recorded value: **0.875**
